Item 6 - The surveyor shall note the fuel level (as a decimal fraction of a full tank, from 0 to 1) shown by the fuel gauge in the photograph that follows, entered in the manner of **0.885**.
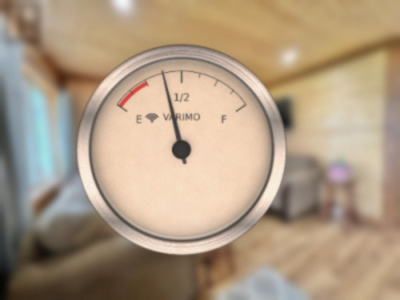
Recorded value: **0.375**
